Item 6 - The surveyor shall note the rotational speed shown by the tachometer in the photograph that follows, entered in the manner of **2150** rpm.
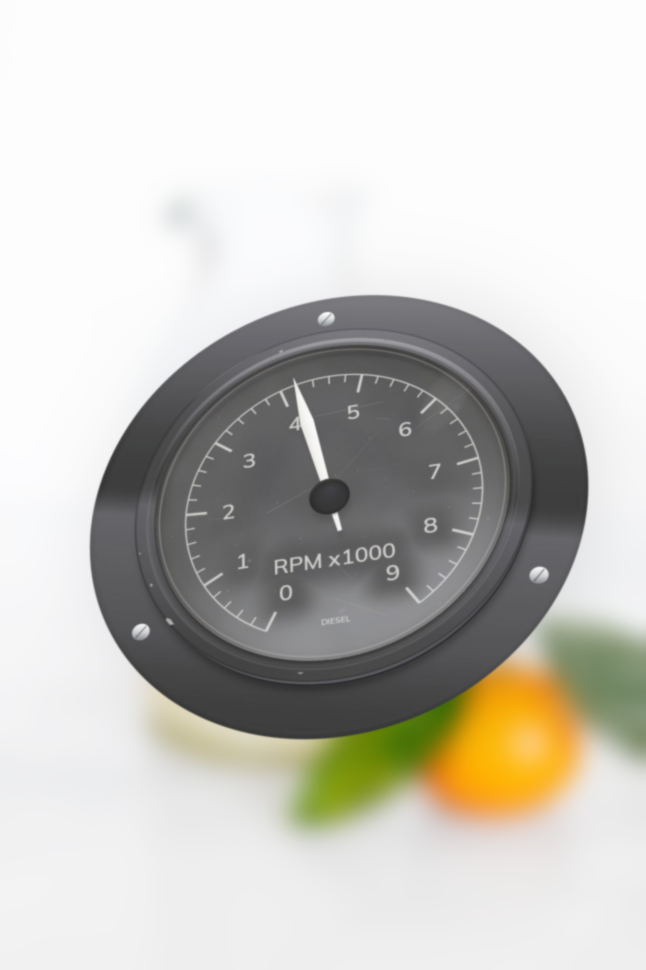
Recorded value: **4200** rpm
